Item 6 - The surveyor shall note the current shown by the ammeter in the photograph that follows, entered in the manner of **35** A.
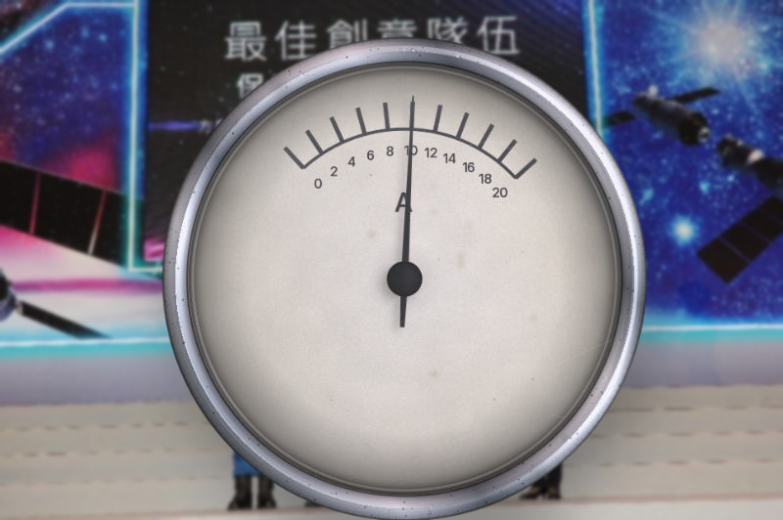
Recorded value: **10** A
